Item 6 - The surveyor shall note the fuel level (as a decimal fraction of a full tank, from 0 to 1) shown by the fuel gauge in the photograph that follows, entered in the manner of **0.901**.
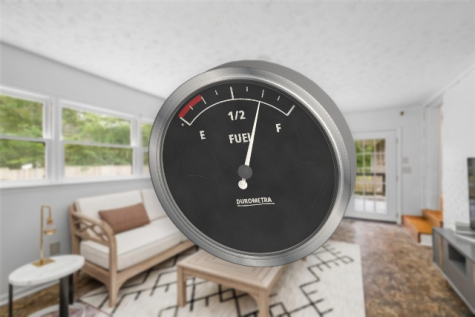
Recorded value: **0.75**
